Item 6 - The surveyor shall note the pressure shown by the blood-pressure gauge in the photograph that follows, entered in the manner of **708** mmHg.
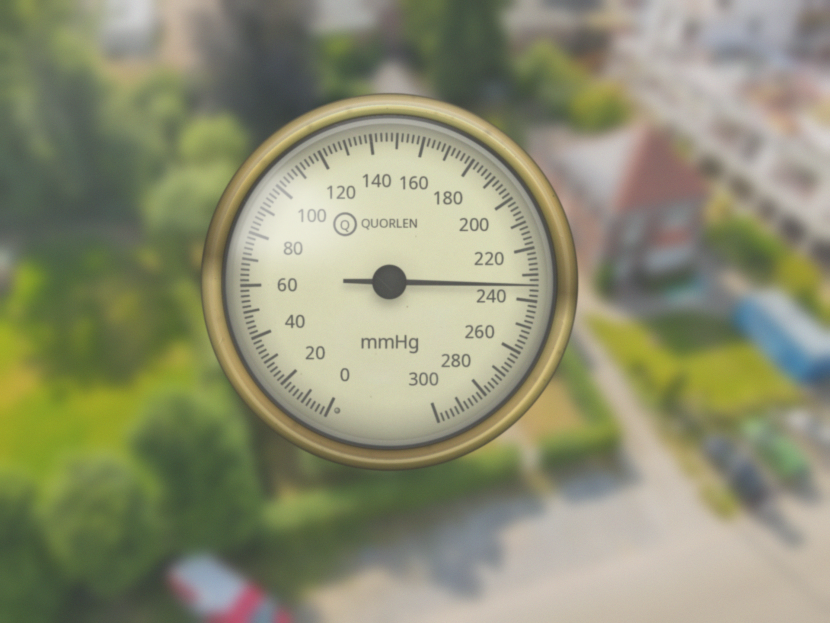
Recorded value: **234** mmHg
